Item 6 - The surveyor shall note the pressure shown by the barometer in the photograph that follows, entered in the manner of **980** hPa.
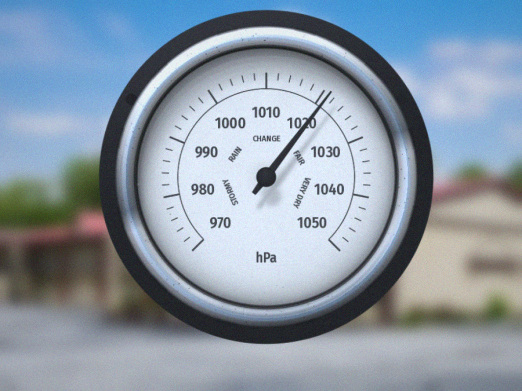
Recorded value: **1021** hPa
